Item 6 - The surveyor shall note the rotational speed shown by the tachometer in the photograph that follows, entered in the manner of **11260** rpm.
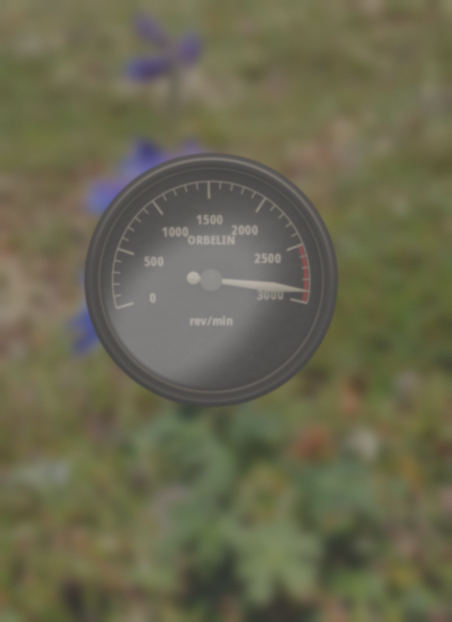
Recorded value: **2900** rpm
